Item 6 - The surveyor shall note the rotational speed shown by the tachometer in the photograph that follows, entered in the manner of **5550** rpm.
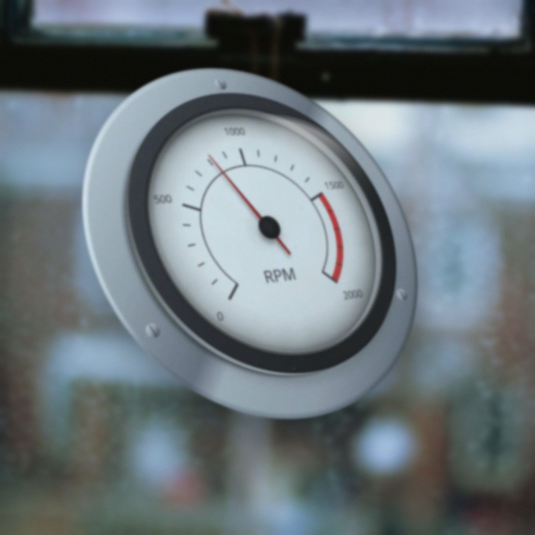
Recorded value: **800** rpm
